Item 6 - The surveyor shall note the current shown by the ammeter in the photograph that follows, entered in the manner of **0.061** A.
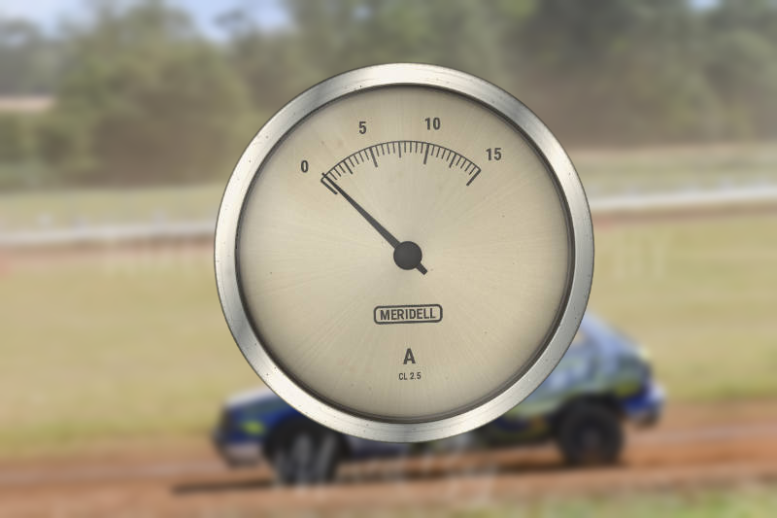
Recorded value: **0.5** A
